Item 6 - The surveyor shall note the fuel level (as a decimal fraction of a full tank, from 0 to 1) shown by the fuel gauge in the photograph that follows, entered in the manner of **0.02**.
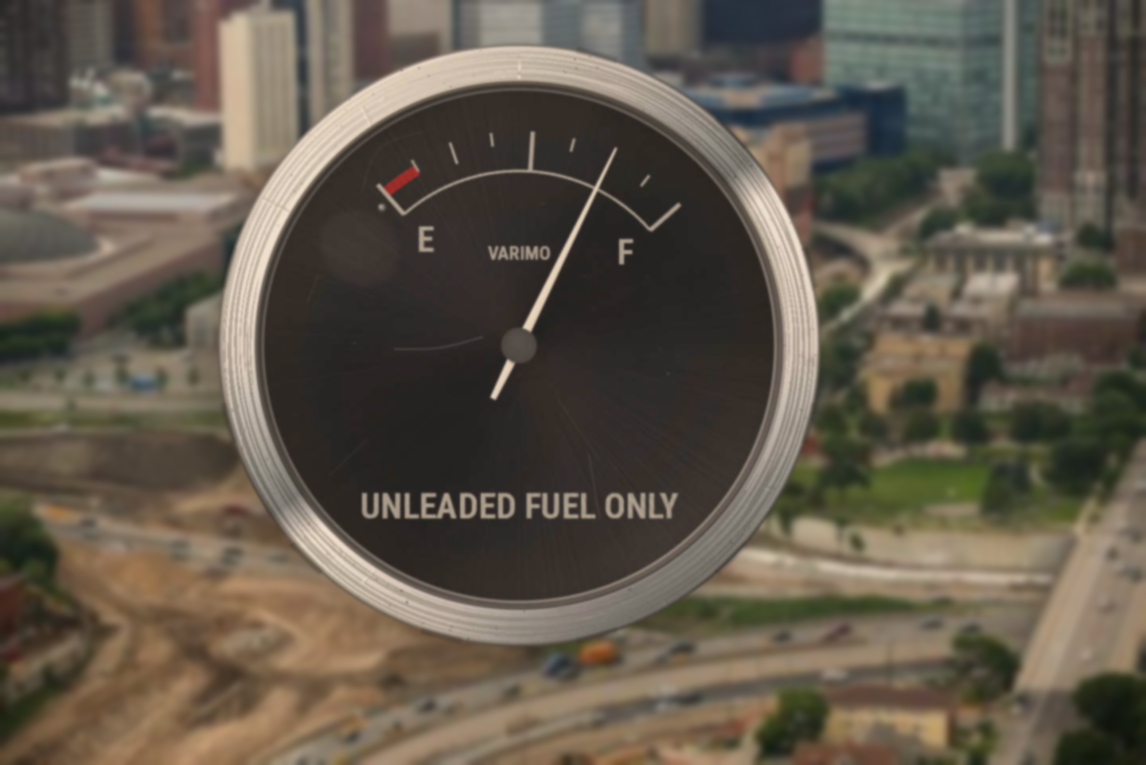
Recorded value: **0.75**
